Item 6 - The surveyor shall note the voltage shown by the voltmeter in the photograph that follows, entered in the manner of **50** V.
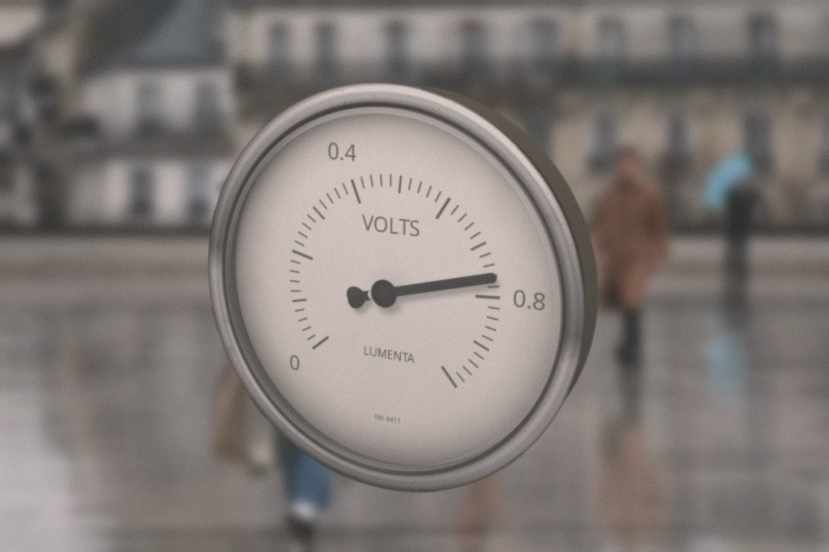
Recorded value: **0.76** V
